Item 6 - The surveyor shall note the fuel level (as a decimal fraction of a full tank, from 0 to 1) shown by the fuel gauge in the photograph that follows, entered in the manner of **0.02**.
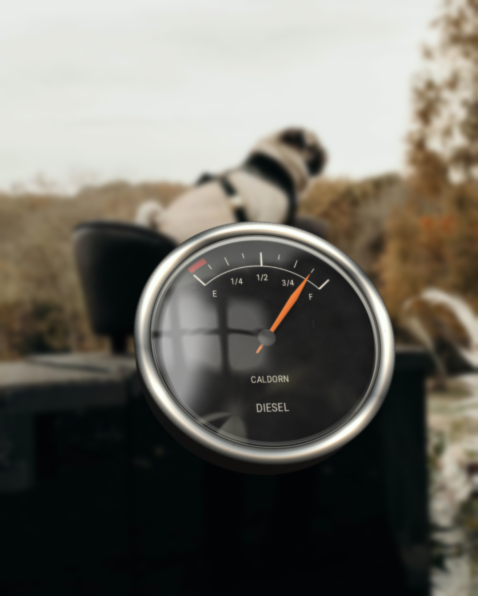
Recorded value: **0.875**
